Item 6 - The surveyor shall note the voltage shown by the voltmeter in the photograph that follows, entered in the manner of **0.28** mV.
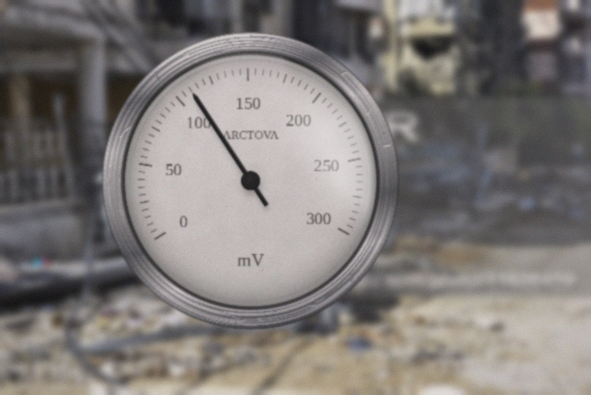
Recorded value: **110** mV
